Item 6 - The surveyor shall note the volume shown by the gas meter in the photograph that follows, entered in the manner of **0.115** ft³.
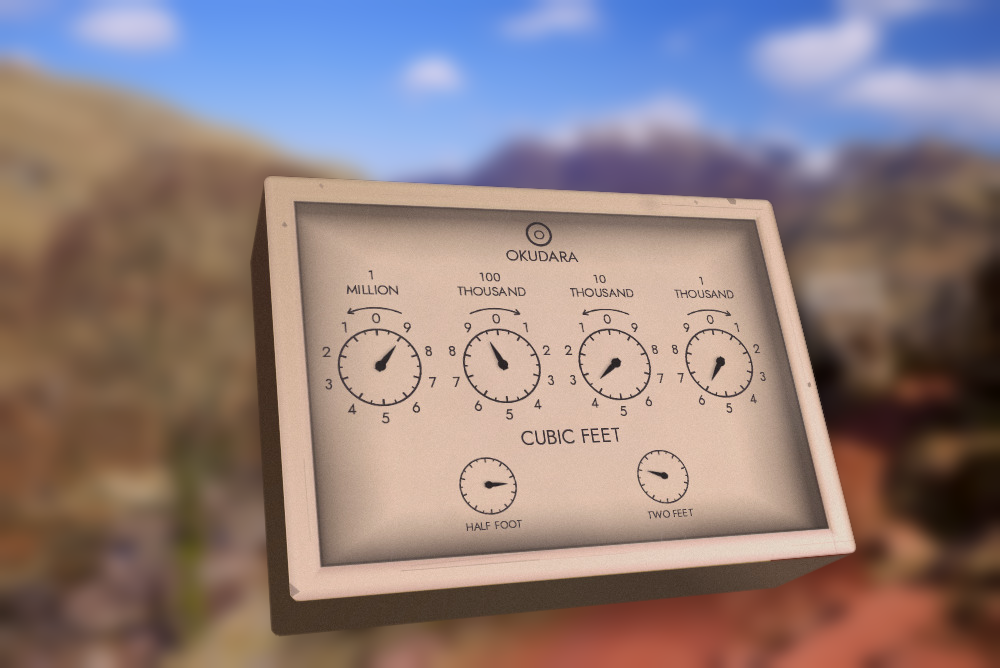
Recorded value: **893600** ft³
